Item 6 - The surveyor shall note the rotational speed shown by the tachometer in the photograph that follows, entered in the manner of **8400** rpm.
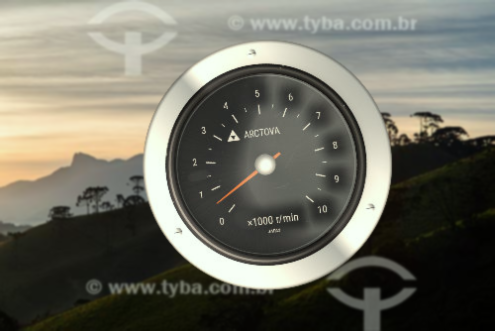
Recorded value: **500** rpm
